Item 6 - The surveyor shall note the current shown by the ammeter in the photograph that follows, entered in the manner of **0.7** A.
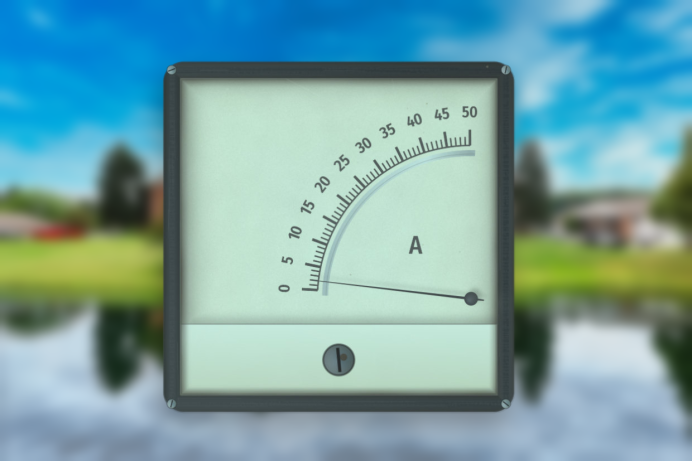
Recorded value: **2** A
